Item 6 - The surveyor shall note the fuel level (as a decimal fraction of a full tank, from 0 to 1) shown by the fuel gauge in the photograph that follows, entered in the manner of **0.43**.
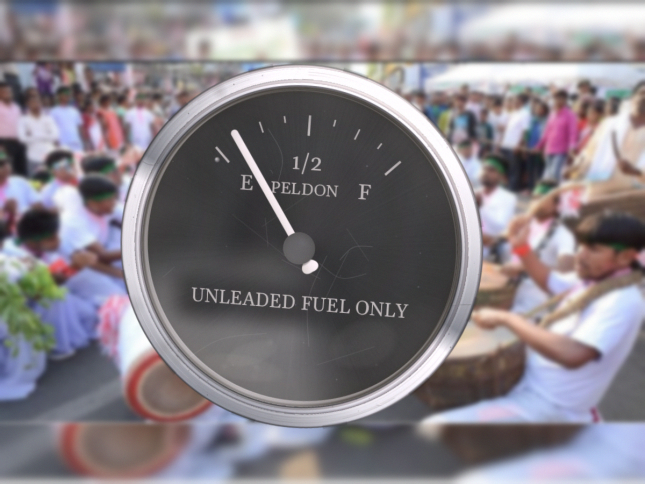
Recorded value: **0.125**
